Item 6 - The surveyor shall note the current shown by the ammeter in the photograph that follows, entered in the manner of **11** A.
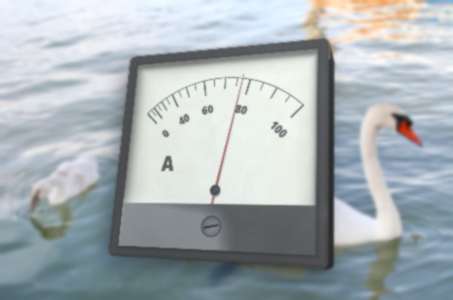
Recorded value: **77.5** A
